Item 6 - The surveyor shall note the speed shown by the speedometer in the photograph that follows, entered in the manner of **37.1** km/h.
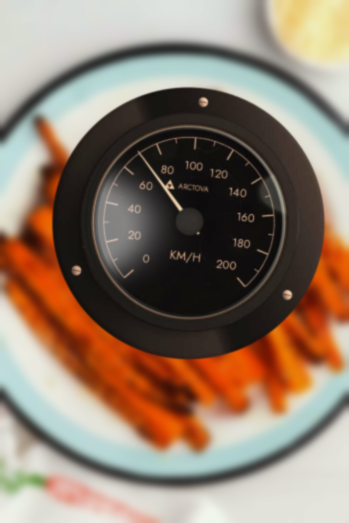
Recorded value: **70** km/h
